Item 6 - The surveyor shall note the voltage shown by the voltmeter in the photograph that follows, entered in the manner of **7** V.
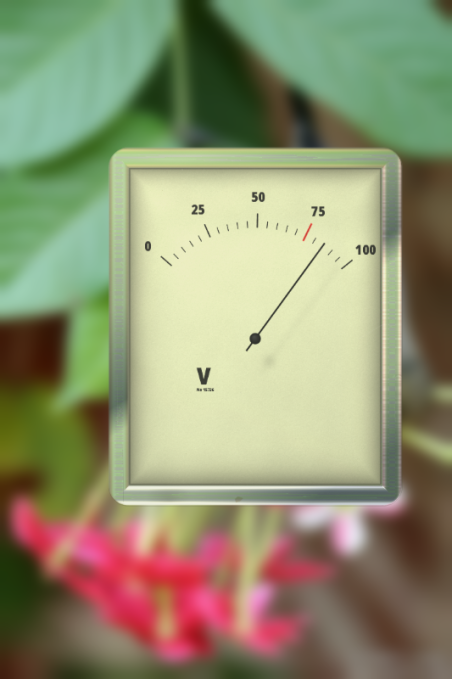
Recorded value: **85** V
